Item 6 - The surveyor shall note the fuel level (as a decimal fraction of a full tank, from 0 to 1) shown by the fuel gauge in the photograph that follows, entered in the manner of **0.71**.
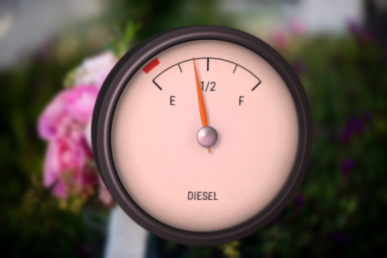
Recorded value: **0.375**
